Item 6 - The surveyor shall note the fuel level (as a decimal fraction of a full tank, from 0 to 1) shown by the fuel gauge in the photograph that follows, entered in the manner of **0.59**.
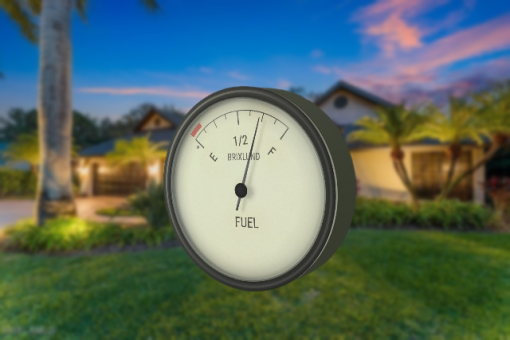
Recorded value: **0.75**
